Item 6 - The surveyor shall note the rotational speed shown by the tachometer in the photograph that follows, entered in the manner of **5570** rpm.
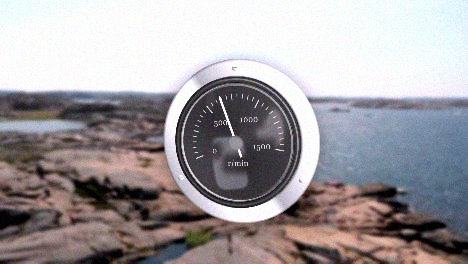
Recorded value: **650** rpm
